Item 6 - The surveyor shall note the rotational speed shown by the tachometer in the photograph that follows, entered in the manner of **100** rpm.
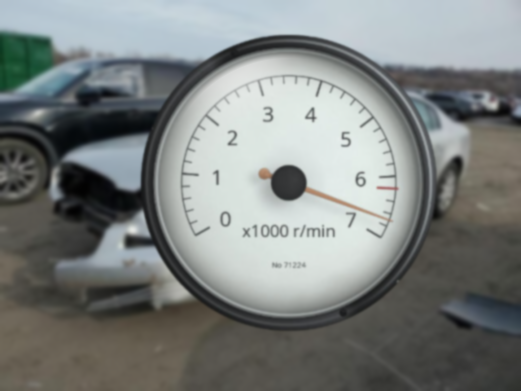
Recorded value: **6700** rpm
